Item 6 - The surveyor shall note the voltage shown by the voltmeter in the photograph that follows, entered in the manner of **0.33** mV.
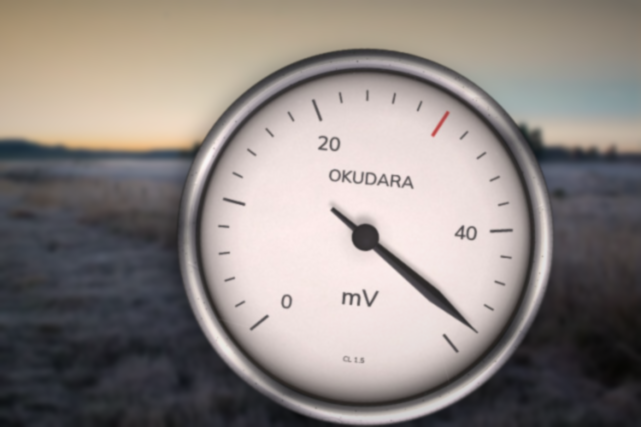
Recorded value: **48** mV
